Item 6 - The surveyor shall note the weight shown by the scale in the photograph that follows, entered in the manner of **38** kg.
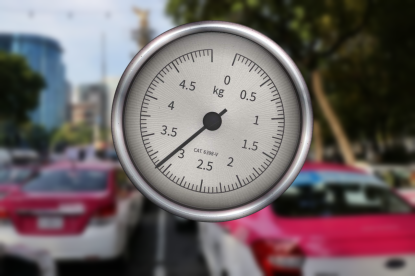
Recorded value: **3.1** kg
